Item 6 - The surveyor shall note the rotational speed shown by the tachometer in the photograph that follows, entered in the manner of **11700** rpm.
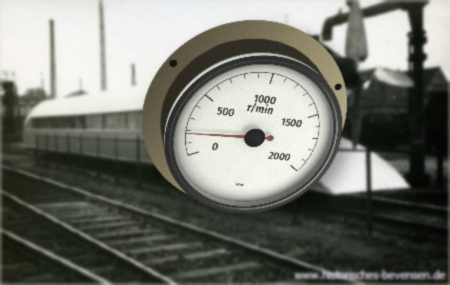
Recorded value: **200** rpm
